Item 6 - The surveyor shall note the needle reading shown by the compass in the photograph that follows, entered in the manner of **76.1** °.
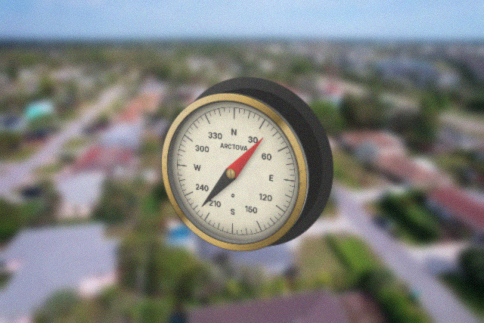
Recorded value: **40** °
